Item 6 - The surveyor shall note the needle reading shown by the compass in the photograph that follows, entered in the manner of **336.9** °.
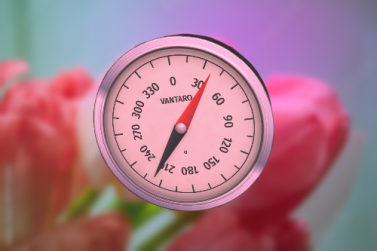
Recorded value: **37.5** °
